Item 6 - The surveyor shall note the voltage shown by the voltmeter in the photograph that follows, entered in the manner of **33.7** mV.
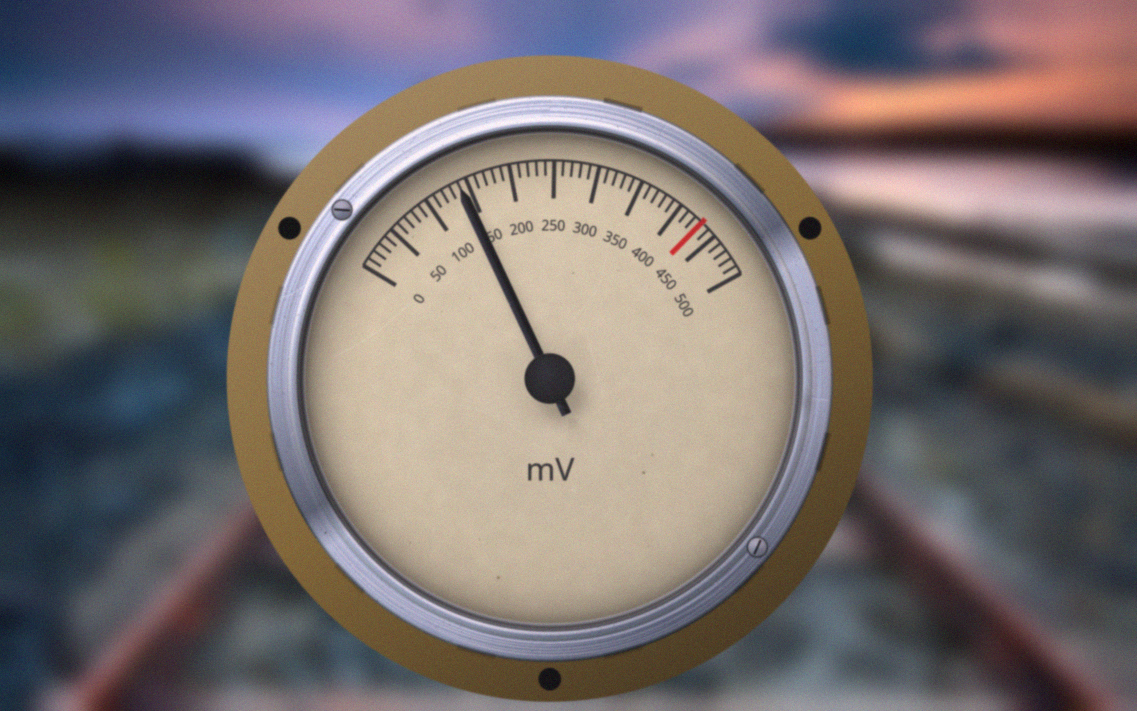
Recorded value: **140** mV
